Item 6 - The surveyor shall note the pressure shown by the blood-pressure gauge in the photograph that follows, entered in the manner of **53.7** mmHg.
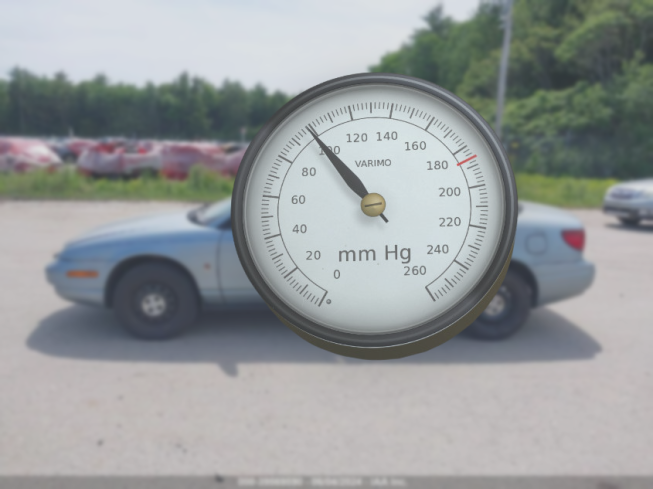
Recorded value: **98** mmHg
